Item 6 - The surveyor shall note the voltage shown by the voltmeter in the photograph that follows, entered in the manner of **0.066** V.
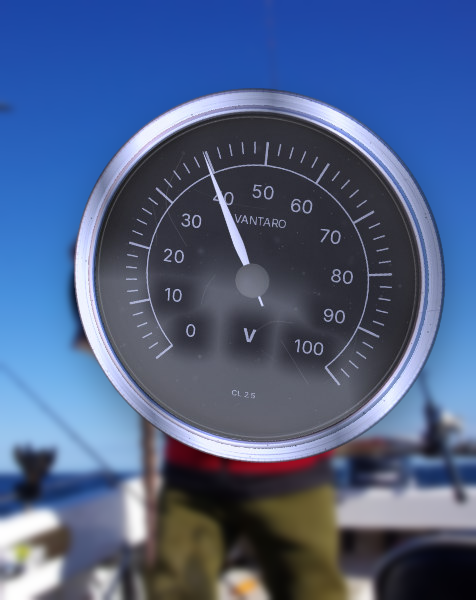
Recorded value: **40** V
